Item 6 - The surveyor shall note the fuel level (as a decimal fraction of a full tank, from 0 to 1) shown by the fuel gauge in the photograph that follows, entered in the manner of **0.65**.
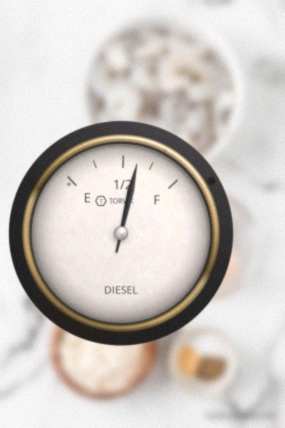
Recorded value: **0.625**
